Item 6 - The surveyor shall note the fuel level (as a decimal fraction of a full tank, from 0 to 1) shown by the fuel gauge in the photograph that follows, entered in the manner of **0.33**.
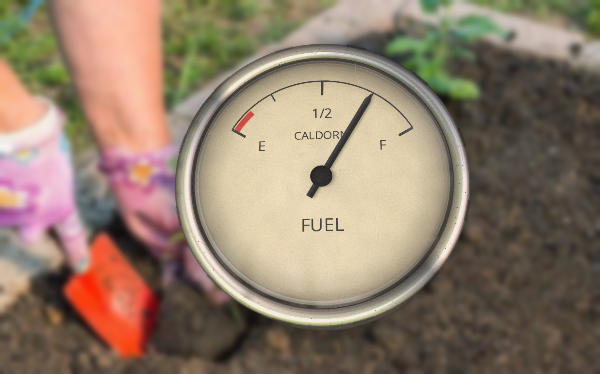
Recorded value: **0.75**
